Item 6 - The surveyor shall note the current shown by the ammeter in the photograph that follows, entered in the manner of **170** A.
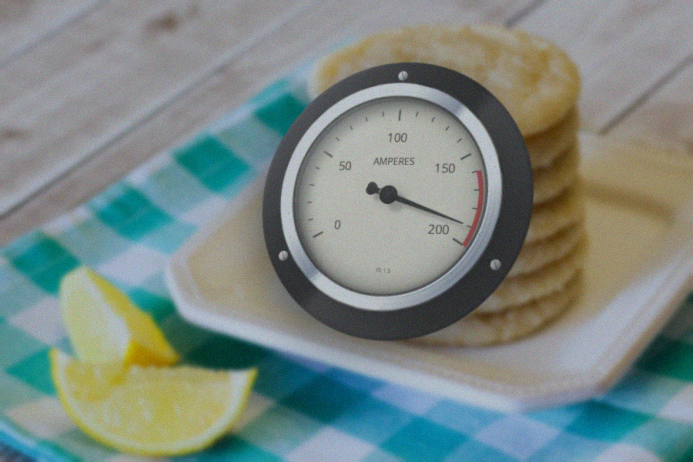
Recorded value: **190** A
